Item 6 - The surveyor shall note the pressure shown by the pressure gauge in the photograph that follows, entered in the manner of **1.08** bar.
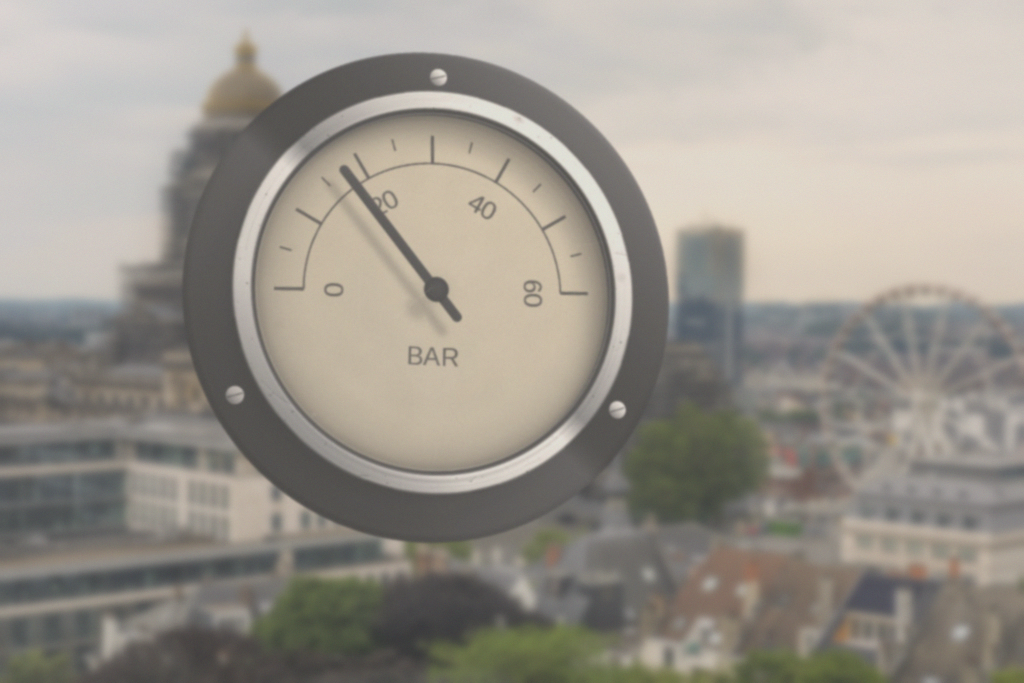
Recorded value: **17.5** bar
